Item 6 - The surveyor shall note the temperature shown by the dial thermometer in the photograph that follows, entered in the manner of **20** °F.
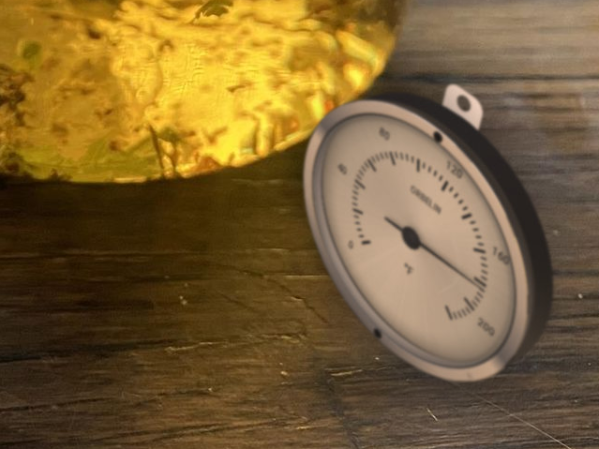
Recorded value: **180** °F
